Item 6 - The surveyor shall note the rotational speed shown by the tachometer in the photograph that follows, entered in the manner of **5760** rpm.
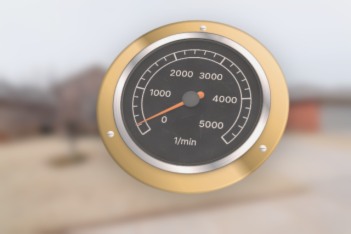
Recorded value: **200** rpm
